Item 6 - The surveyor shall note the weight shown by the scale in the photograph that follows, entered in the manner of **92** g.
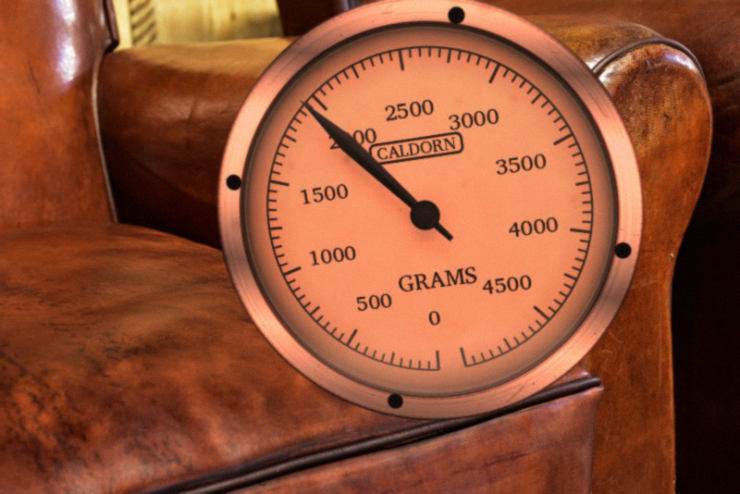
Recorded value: **1950** g
